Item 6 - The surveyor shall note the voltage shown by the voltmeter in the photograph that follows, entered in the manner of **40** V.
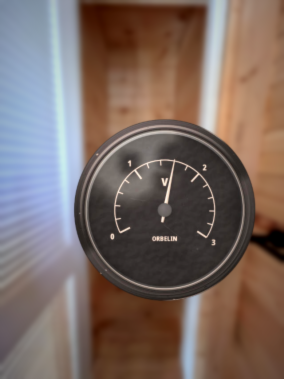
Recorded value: **1.6** V
